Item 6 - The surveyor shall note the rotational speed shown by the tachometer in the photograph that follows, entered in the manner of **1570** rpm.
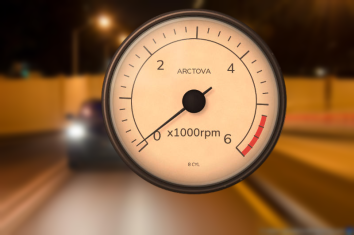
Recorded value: **100** rpm
